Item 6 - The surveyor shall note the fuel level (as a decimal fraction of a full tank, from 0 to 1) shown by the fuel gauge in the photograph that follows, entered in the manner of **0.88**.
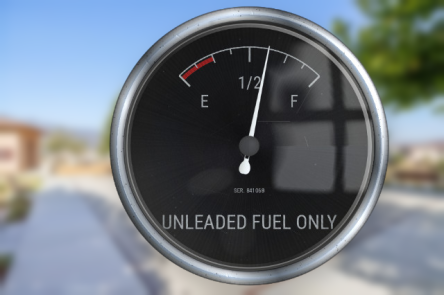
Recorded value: **0.625**
